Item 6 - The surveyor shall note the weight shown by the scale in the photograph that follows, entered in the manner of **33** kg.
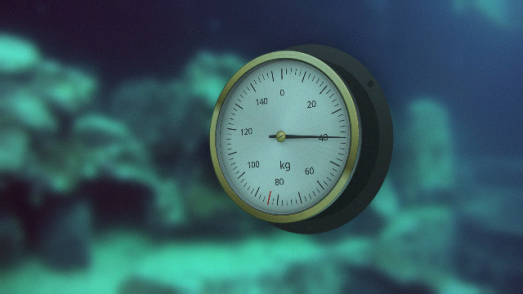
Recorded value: **40** kg
